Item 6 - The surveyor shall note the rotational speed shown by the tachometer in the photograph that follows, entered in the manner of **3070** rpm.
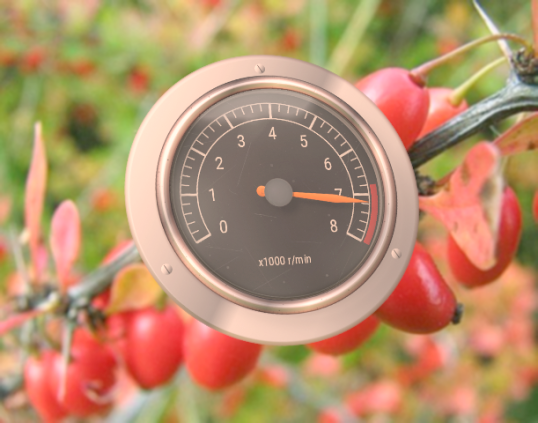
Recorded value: **7200** rpm
